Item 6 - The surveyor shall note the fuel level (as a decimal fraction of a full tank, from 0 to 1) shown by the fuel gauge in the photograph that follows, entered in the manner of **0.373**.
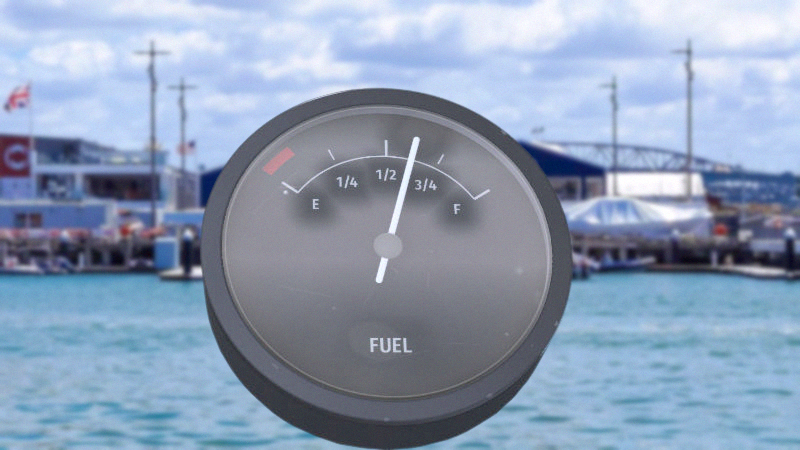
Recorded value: **0.625**
